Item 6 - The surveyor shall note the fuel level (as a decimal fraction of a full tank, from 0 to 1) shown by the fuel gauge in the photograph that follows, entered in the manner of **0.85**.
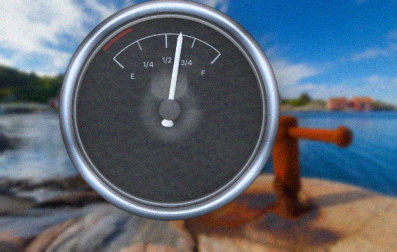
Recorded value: **0.625**
